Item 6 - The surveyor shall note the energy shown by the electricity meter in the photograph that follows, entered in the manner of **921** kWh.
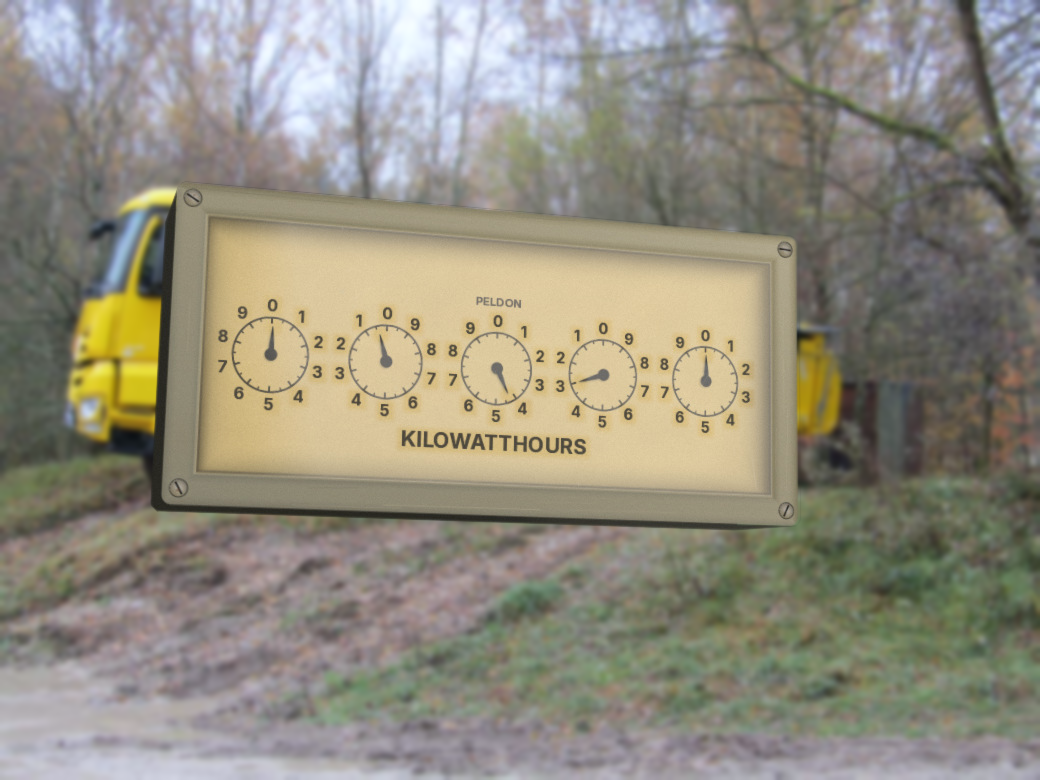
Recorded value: **430** kWh
